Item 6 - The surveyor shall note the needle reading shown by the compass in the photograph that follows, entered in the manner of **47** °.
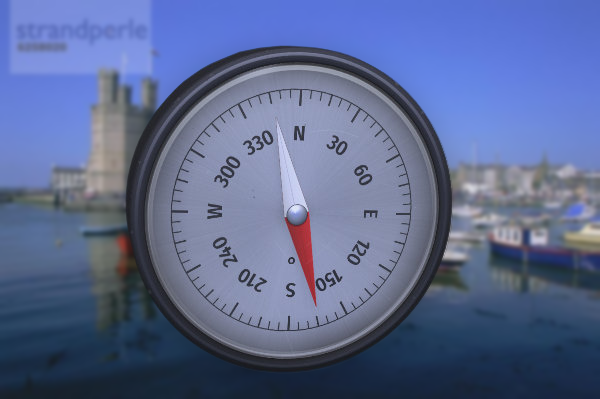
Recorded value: **165** °
